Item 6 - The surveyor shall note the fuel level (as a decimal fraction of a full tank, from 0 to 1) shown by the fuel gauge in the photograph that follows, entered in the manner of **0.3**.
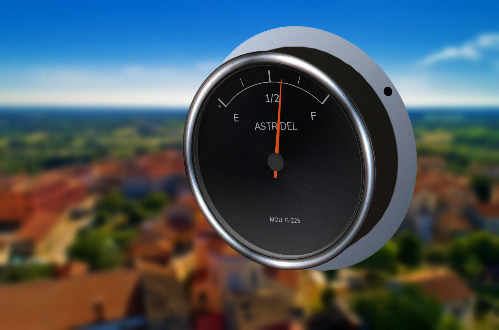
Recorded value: **0.625**
